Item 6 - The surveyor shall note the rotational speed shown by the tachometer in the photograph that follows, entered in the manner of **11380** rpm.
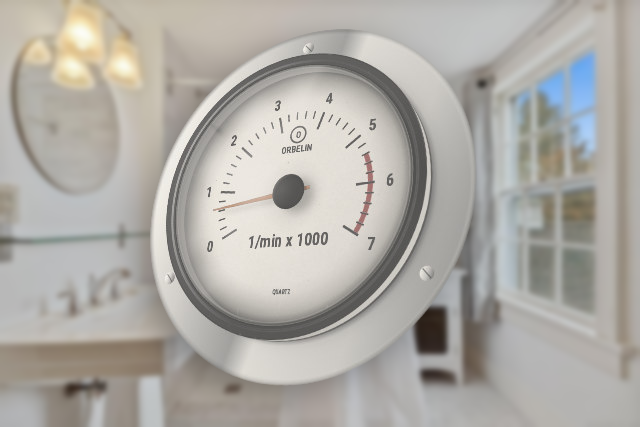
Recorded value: **600** rpm
